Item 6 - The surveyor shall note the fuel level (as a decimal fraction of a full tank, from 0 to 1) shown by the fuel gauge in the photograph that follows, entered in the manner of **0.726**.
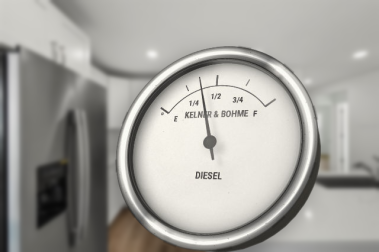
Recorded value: **0.375**
